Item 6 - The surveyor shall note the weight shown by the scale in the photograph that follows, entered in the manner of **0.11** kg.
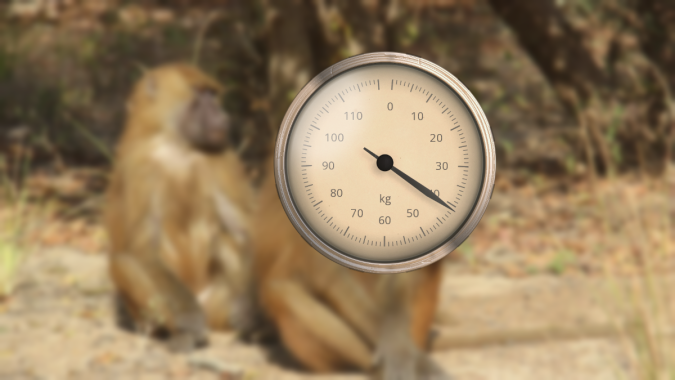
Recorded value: **41** kg
